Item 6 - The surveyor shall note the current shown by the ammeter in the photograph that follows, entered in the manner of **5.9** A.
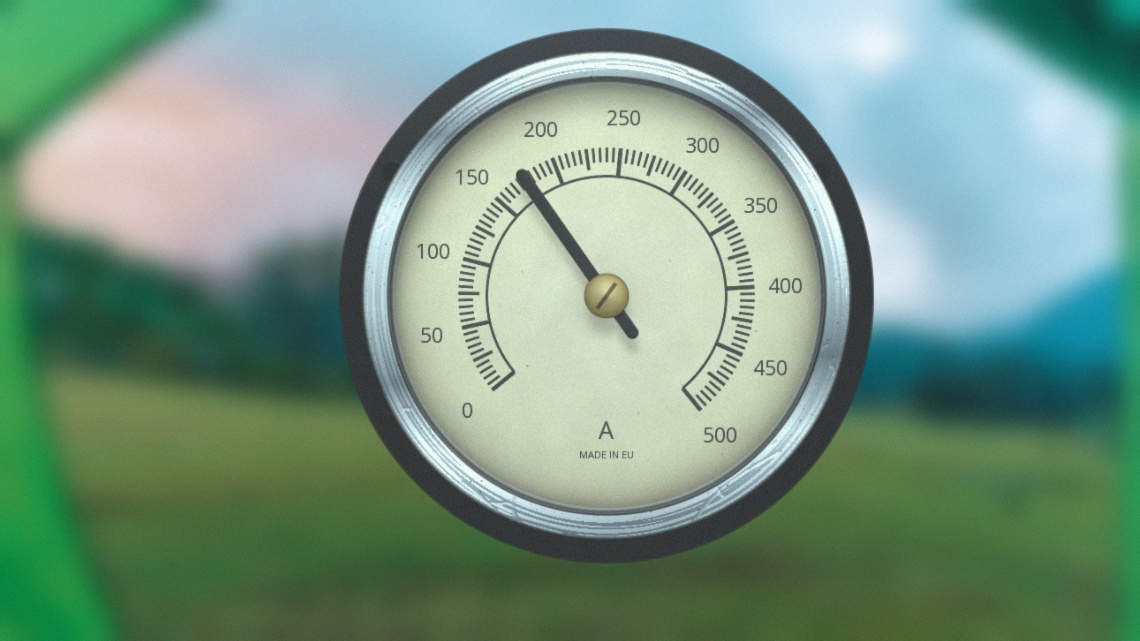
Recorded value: **175** A
